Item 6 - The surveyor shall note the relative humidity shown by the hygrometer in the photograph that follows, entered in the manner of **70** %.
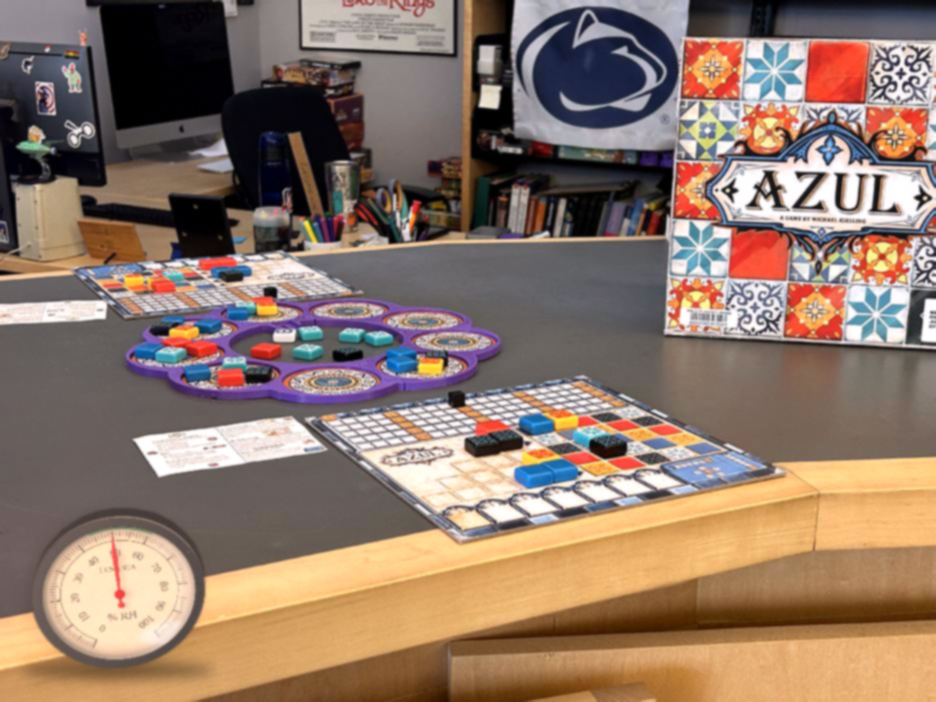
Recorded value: **50** %
